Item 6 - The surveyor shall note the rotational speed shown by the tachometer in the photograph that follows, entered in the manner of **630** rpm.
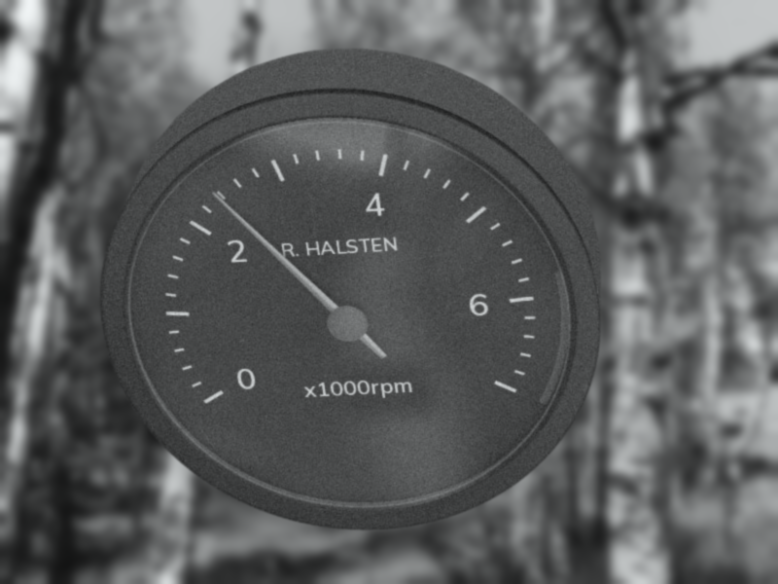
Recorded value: **2400** rpm
